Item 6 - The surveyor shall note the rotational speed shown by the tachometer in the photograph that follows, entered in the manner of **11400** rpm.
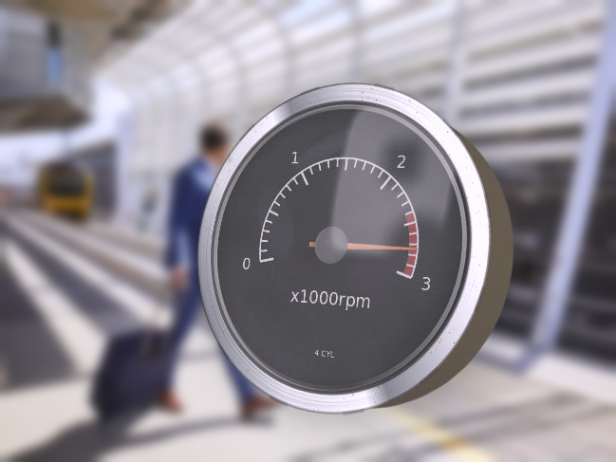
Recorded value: **2750** rpm
